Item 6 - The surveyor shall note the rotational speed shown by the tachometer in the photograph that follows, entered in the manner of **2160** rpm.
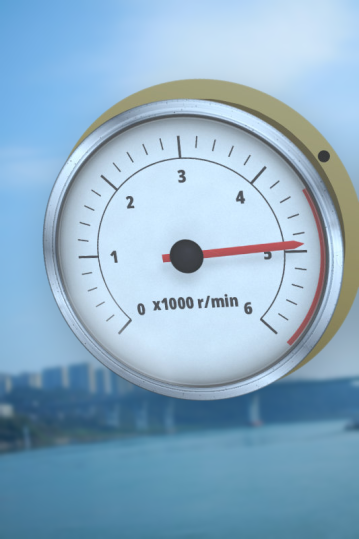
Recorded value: **4900** rpm
